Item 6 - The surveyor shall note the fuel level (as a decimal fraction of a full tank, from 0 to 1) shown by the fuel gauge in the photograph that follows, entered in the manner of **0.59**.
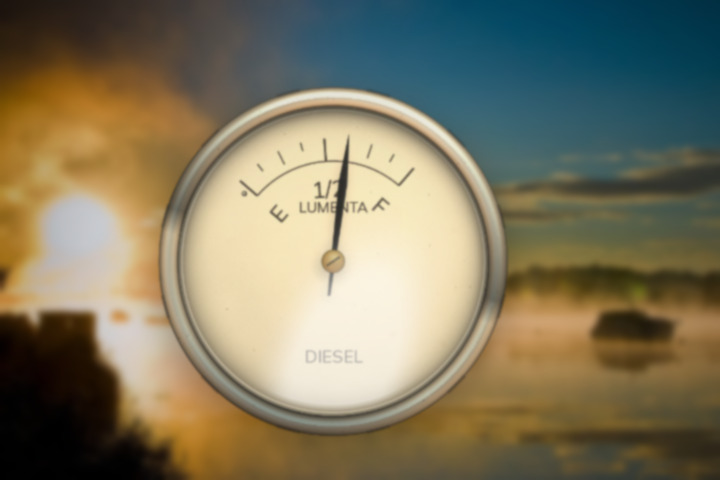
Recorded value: **0.625**
